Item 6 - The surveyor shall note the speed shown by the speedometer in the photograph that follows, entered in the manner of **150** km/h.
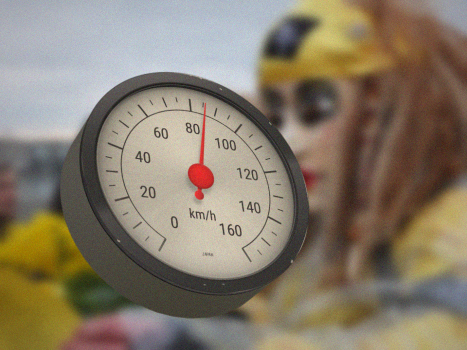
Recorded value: **85** km/h
